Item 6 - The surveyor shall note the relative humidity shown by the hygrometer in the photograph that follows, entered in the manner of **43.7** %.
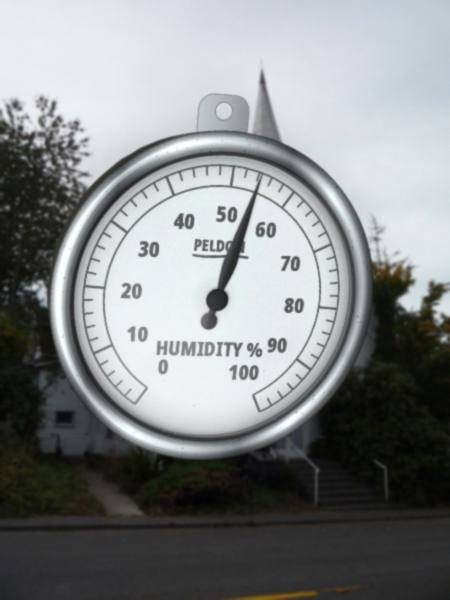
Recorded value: **54** %
